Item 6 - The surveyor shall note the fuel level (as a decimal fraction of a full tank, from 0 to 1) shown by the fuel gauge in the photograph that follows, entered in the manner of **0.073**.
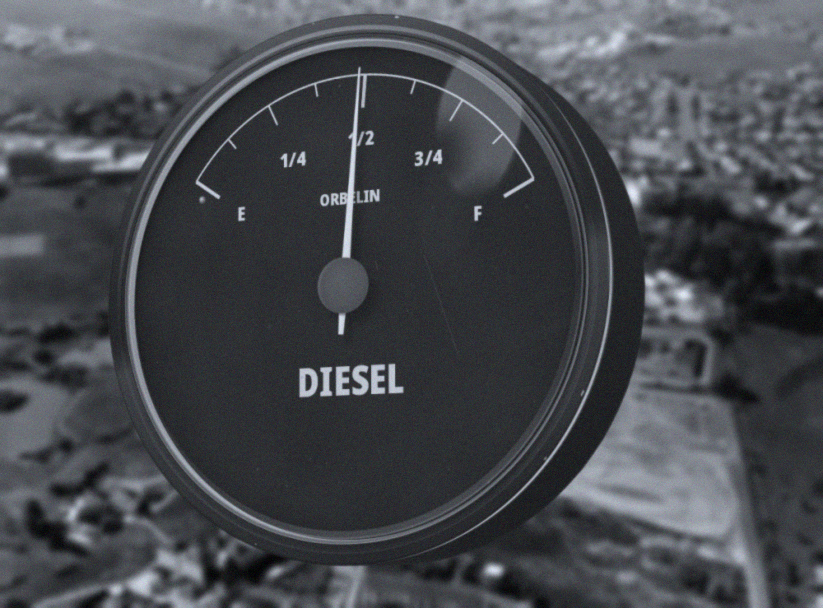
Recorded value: **0.5**
